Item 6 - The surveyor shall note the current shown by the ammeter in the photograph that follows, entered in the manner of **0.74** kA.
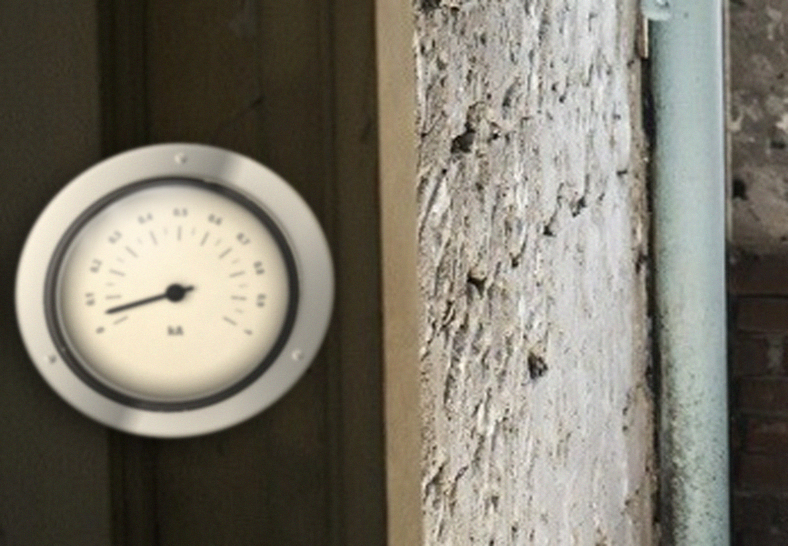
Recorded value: **0.05** kA
